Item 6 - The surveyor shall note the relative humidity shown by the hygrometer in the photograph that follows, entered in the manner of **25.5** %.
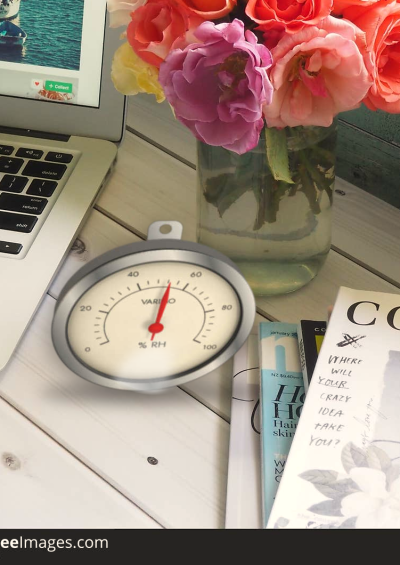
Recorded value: **52** %
